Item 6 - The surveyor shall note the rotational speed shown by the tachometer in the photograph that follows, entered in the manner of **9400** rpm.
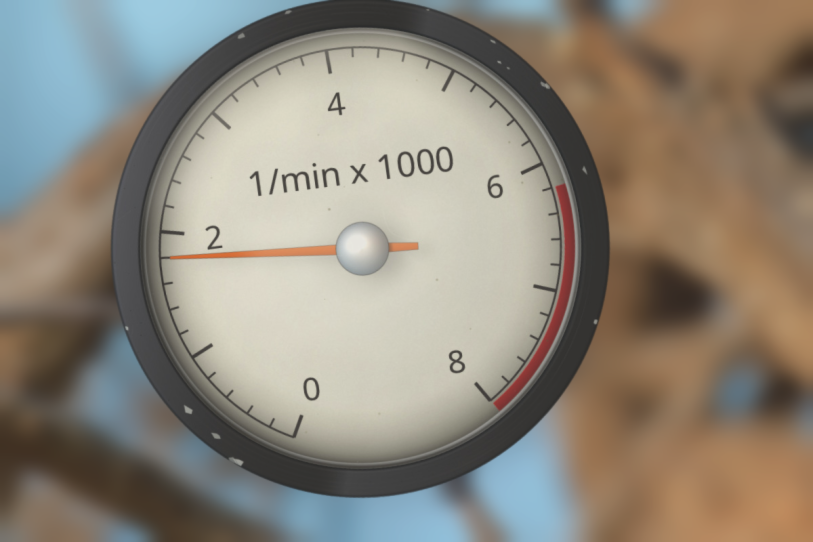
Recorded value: **1800** rpm
